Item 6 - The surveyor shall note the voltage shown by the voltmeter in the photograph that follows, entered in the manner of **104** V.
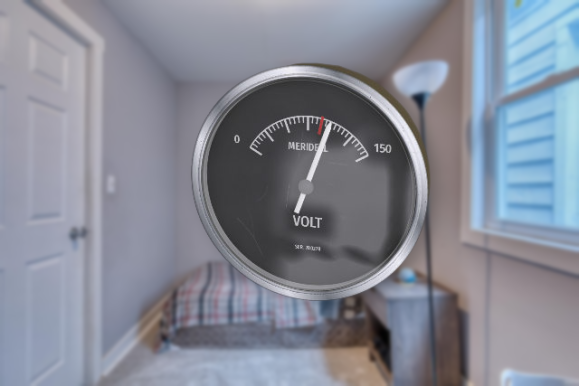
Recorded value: **100** V
